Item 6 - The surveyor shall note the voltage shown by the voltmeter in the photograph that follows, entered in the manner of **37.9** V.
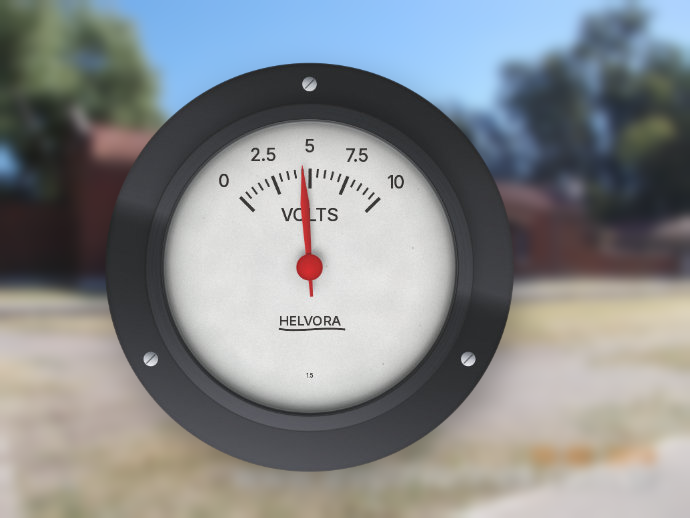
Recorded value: **4.5** V
